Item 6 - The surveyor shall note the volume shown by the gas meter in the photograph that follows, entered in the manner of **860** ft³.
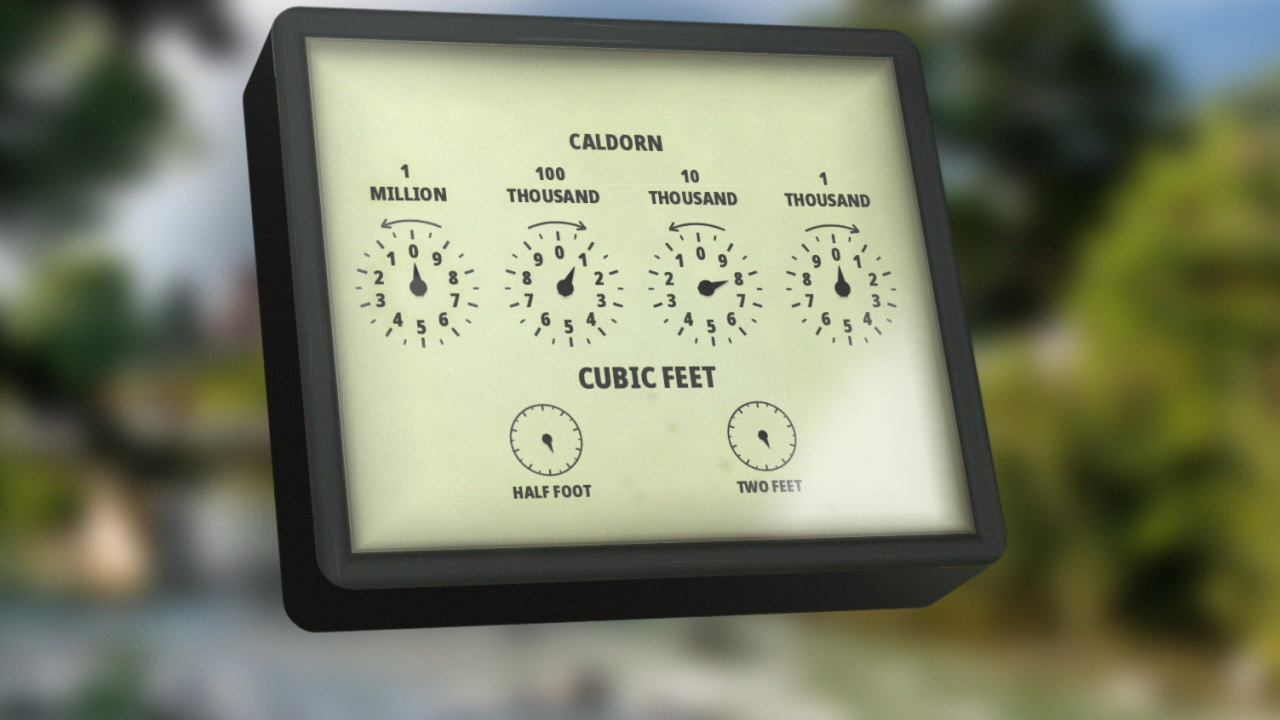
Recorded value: **8000** ft³
